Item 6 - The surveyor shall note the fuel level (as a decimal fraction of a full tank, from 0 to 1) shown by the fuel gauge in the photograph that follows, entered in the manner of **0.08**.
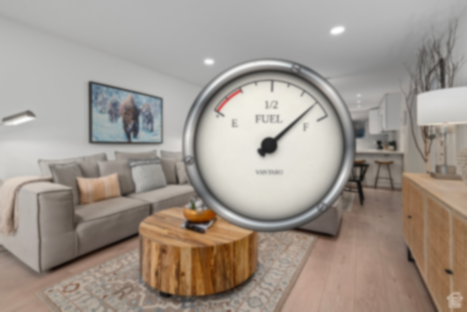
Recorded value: **0.875**
